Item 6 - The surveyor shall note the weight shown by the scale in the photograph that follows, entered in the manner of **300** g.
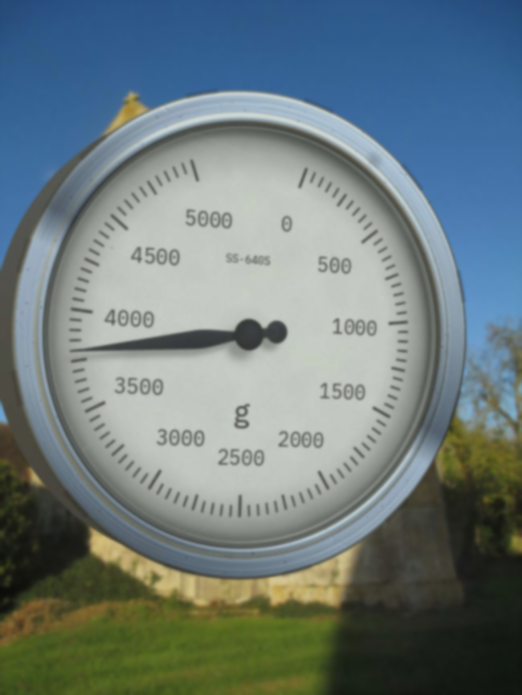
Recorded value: **3800** g
